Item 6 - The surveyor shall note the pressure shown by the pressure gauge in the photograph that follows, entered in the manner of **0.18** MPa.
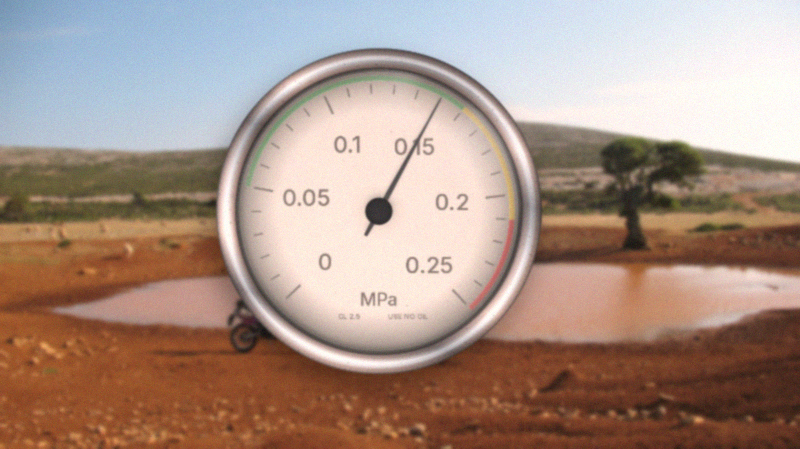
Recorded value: **0.15** MPa
